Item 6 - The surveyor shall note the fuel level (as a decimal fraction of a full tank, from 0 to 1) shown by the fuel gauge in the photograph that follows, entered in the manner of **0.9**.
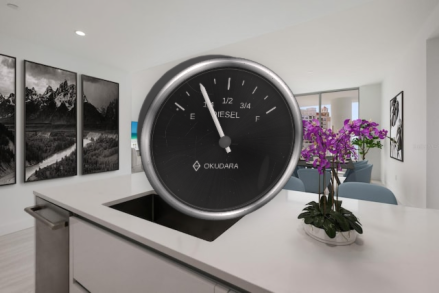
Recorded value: **0.25**
